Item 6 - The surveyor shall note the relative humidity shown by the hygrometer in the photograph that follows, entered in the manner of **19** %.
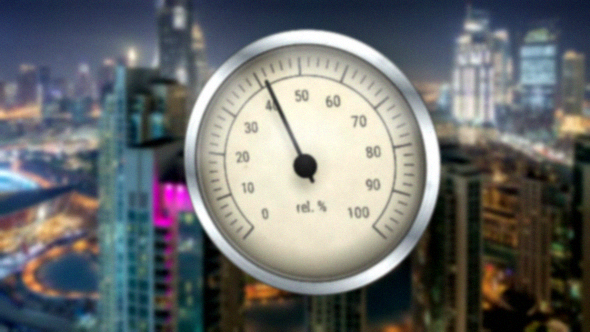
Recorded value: **42** %
